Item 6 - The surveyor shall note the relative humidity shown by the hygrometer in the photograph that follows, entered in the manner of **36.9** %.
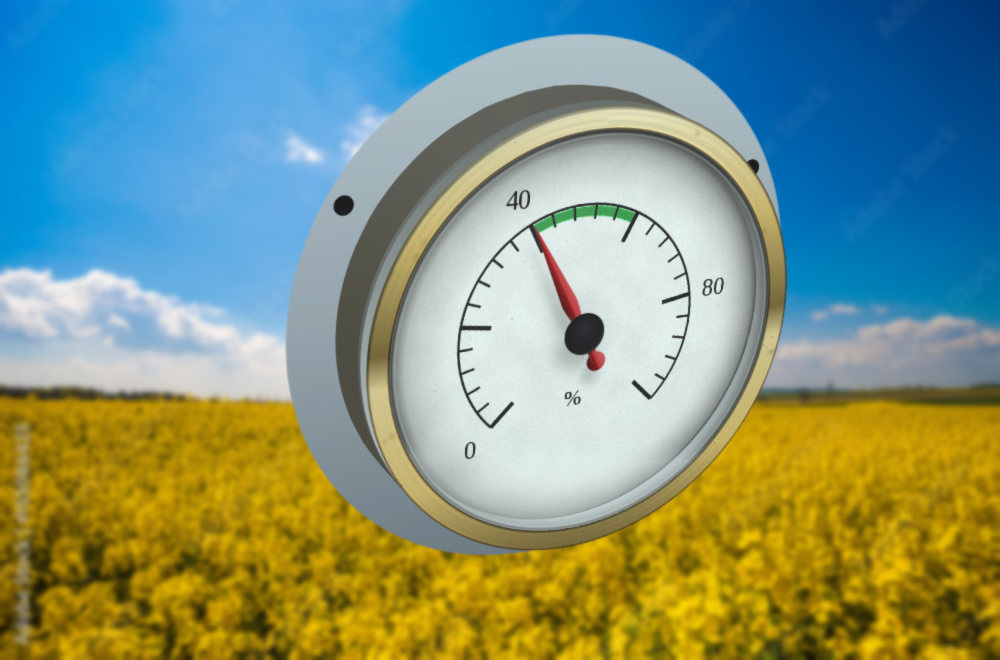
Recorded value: **40** %
